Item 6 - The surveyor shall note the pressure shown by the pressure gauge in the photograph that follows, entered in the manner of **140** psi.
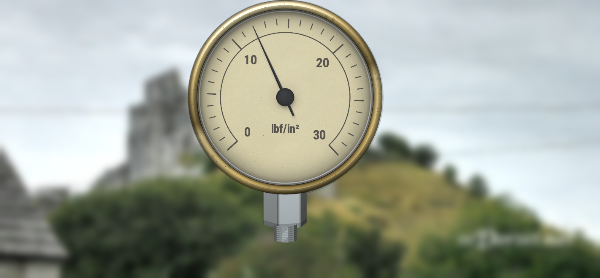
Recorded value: **12** psi
